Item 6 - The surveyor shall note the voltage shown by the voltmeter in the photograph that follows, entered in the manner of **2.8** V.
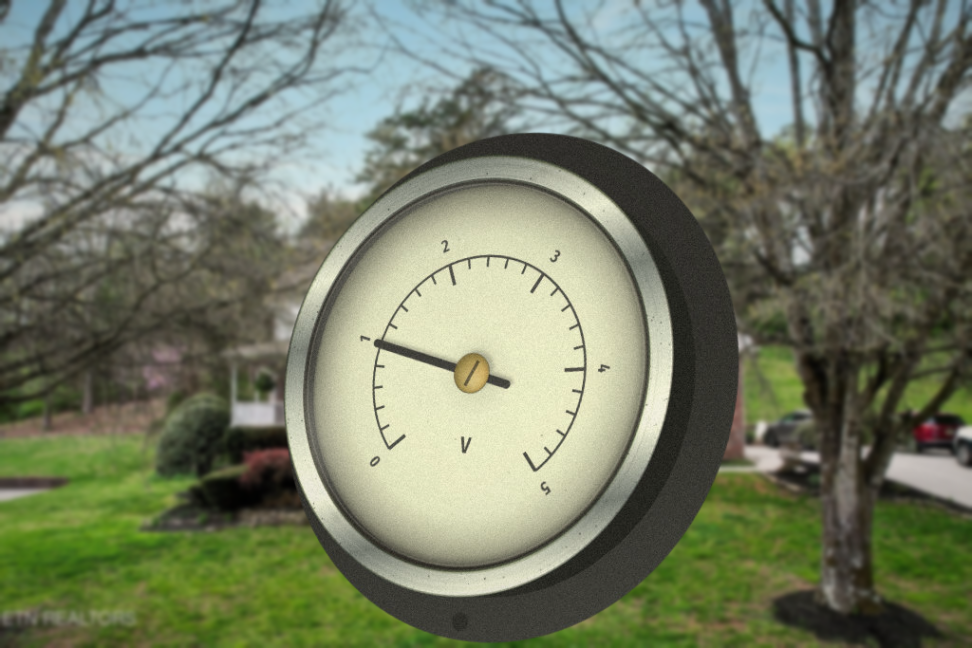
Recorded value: **1** V
